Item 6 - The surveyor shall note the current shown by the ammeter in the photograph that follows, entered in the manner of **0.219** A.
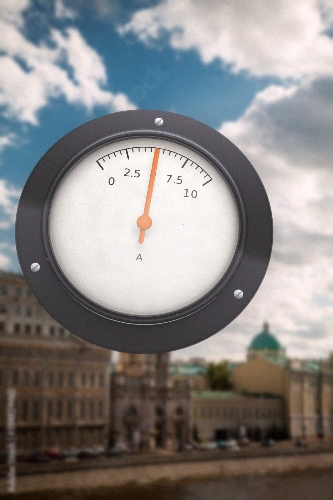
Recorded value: **5** A
